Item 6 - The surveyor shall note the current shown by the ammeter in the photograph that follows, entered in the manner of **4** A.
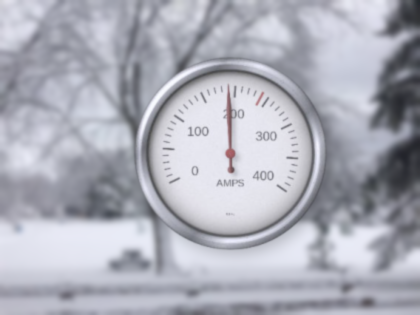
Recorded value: **190** A
